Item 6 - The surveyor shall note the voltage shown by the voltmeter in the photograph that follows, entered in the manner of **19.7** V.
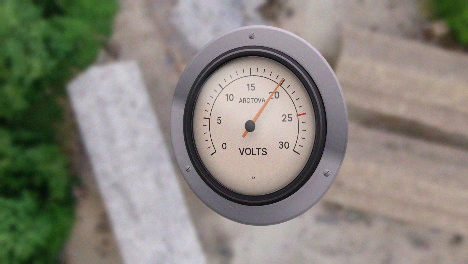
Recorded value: **20** V
